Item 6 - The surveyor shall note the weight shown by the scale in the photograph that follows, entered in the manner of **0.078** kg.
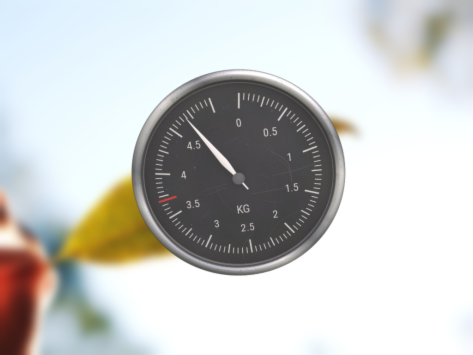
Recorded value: **4.7** kg
